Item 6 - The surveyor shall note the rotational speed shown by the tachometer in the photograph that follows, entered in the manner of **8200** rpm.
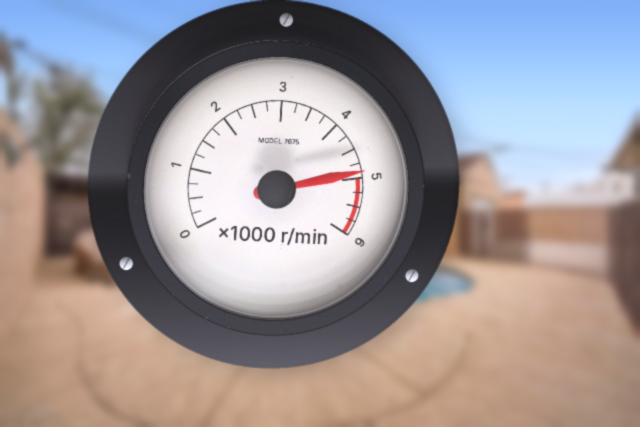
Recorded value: **4875** rpm
